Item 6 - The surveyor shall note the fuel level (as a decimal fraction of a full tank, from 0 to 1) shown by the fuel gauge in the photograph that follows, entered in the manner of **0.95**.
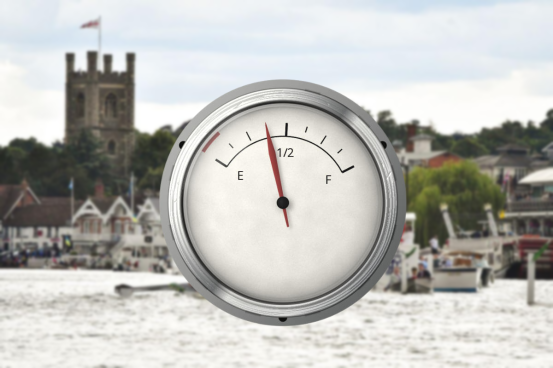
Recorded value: **0.375**
